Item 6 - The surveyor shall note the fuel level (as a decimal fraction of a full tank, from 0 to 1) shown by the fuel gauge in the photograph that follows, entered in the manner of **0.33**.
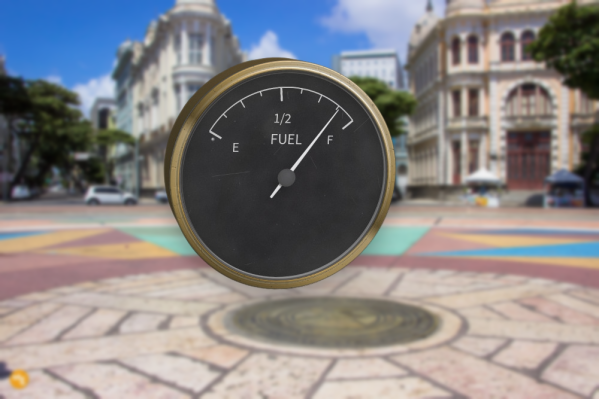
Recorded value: **0.875**
